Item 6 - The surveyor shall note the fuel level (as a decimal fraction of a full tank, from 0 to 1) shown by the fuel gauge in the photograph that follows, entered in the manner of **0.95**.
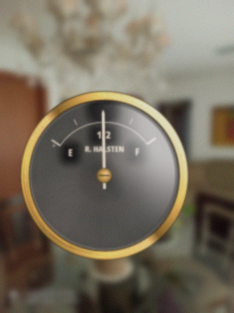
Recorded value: **0.5**
